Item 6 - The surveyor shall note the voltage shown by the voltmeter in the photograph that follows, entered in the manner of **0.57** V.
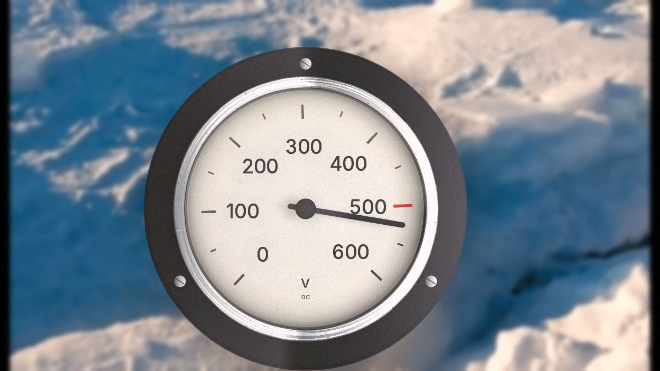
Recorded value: **525** V
